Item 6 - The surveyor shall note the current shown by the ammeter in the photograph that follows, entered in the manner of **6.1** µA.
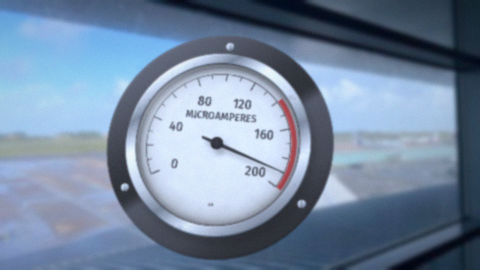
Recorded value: **190** µA
